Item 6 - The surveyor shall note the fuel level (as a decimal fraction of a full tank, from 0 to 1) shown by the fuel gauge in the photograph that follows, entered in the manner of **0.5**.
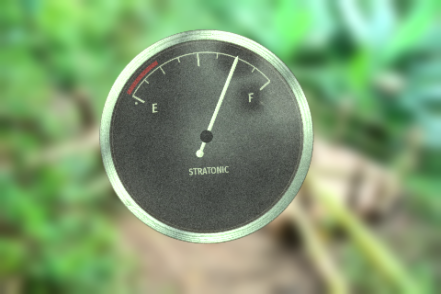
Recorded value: **0.75**
